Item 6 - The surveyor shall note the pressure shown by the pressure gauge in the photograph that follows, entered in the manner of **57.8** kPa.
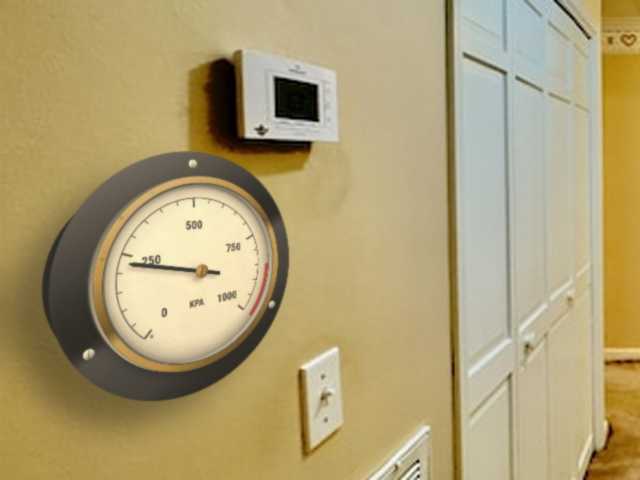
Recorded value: **225** kPa
